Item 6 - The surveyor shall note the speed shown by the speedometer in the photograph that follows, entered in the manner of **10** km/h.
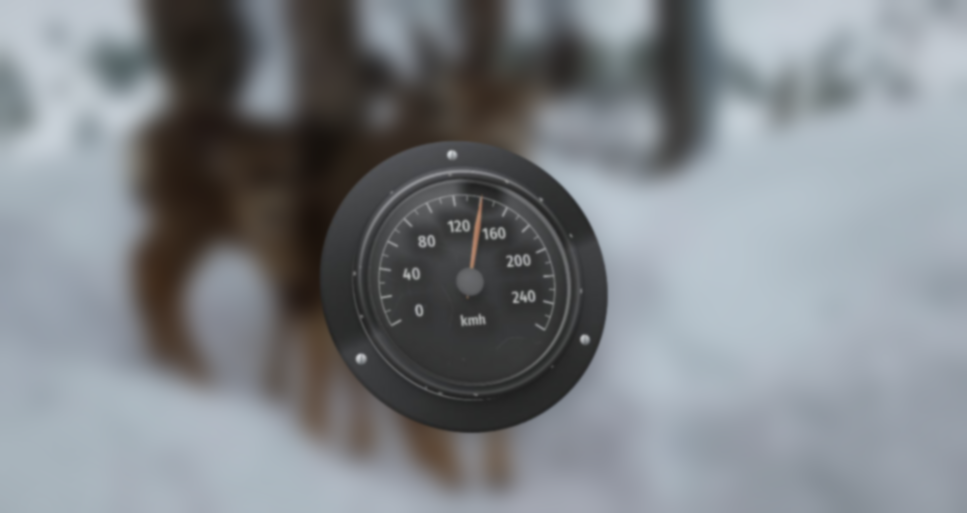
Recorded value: **140** km/h
